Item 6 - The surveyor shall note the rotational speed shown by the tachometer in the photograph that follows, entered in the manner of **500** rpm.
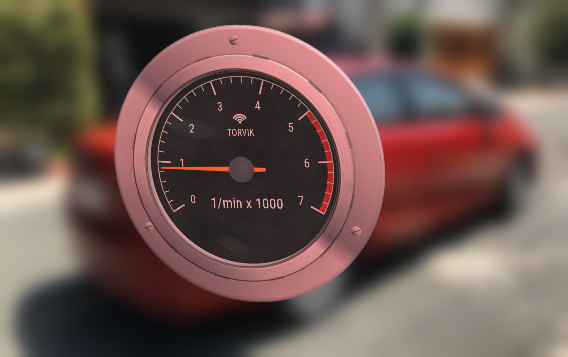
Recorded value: **900** rpm
